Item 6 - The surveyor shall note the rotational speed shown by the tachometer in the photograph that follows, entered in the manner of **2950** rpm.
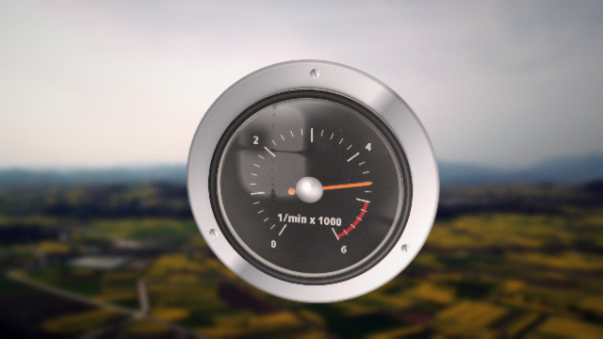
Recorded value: **4600** rpm
